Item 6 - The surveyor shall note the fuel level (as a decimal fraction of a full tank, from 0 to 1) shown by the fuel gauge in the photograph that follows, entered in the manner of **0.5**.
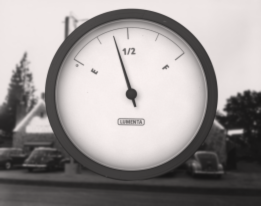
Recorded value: **0.375**
